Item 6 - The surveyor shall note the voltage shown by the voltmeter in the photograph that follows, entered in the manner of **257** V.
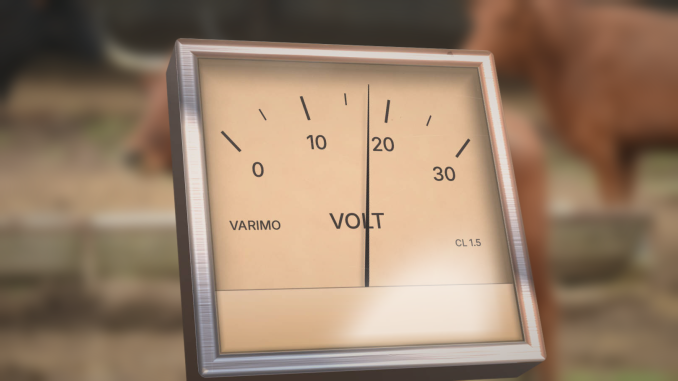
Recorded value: **17.5** V
